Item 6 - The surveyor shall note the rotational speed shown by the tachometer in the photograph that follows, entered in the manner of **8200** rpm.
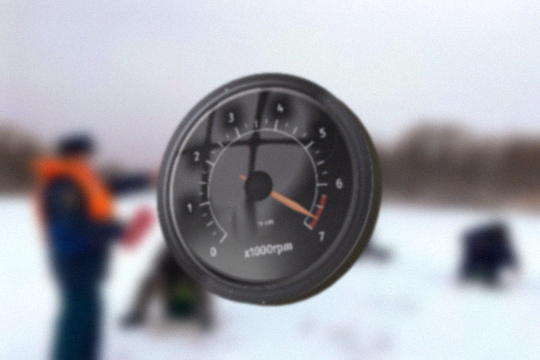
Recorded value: **6750** rpm
